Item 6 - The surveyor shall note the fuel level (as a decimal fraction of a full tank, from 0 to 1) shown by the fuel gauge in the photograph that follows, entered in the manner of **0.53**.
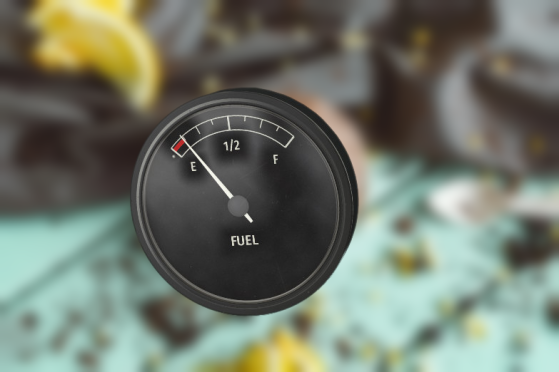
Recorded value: **0.125**
